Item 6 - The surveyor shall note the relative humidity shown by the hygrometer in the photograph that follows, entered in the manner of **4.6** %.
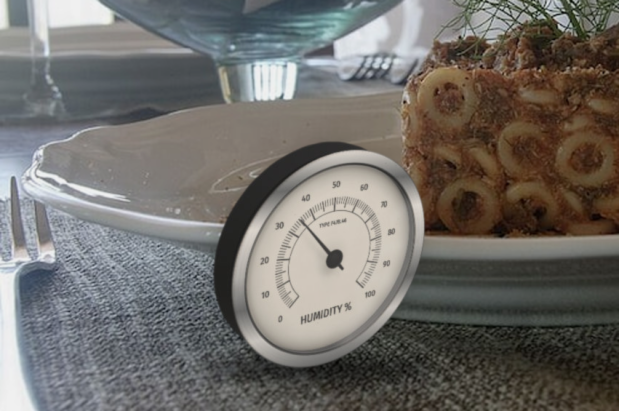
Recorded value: **35** %
